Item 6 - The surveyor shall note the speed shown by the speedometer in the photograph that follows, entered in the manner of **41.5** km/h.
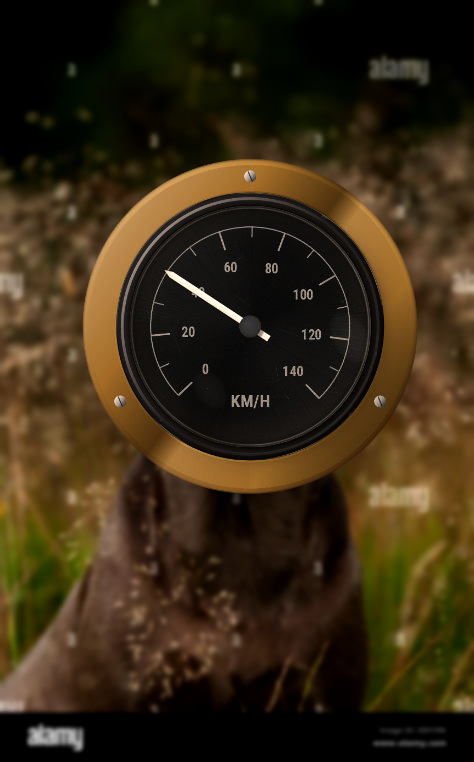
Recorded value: **40** km/h
